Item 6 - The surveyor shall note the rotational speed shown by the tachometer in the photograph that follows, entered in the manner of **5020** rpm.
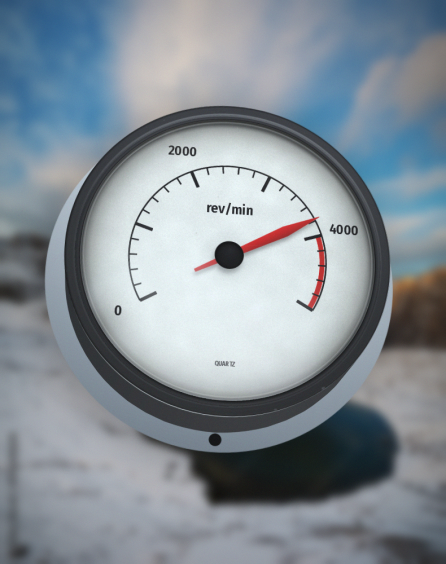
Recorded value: **3800** rpm
